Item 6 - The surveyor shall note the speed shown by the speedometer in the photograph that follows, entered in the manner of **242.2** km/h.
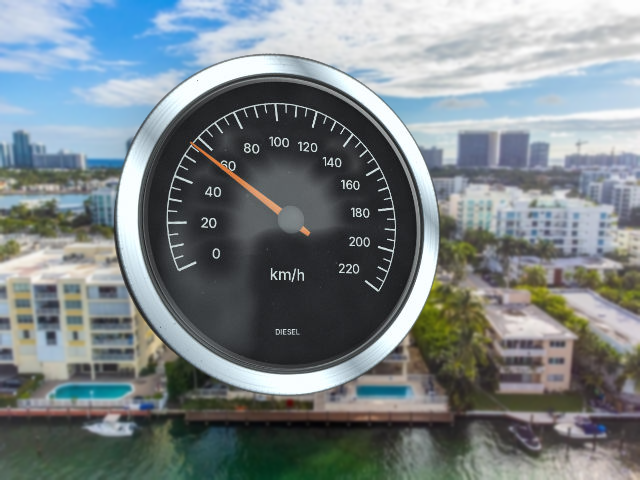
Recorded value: **55** km/h
